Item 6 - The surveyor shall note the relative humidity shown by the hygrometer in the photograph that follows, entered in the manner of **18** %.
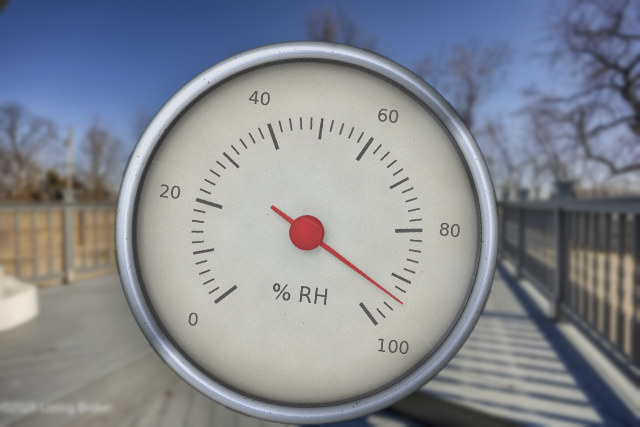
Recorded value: **94** %
